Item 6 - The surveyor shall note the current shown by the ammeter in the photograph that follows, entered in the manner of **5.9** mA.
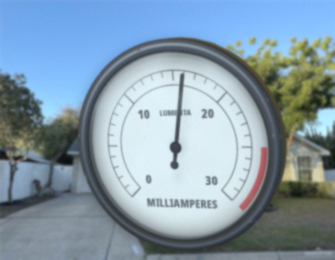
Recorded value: **16** mA
